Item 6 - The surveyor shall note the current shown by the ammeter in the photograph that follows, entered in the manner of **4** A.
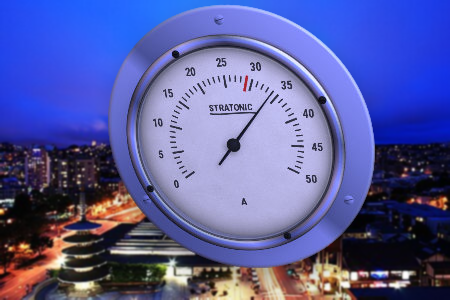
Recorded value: **34** A
